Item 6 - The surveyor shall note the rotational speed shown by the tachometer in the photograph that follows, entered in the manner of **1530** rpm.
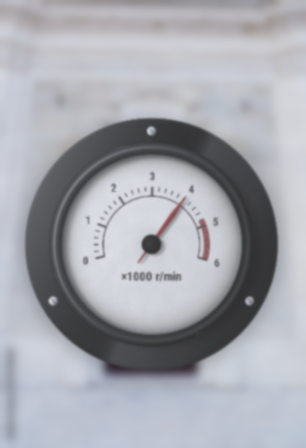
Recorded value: **4000** rpm
